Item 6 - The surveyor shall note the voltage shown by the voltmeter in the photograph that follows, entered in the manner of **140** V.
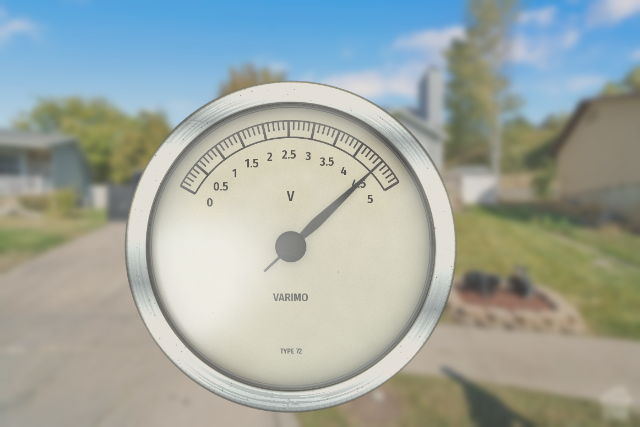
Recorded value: **4.5** V
